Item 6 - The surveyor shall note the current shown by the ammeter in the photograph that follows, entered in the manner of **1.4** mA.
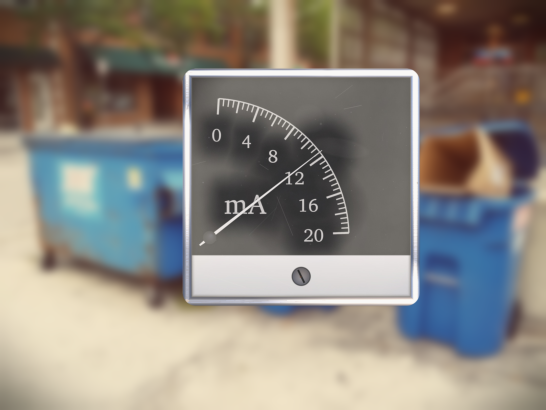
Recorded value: **11.5** mA
